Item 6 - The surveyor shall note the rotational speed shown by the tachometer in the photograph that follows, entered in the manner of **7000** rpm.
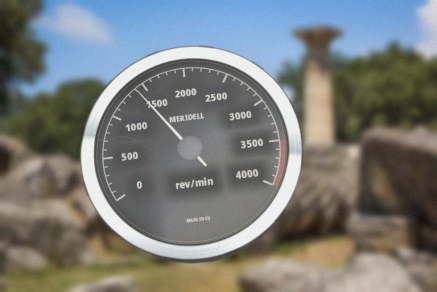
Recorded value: **1400** rpm
